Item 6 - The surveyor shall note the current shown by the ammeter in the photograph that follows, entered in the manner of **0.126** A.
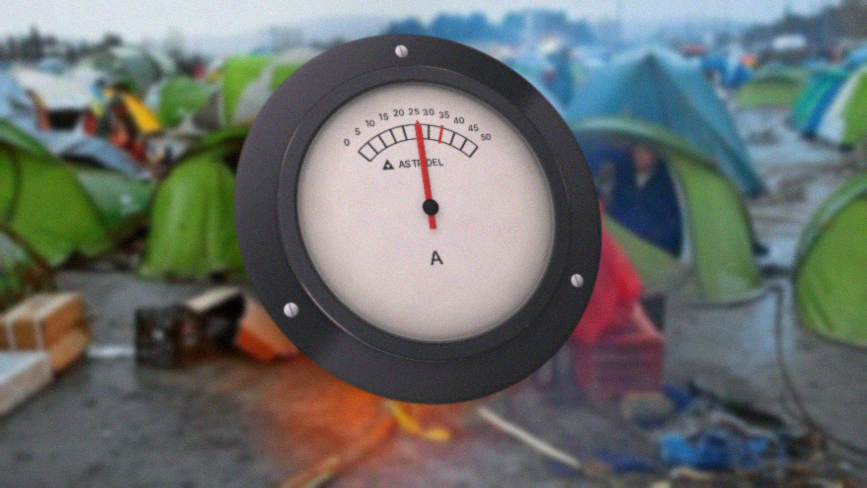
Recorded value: **25** A
